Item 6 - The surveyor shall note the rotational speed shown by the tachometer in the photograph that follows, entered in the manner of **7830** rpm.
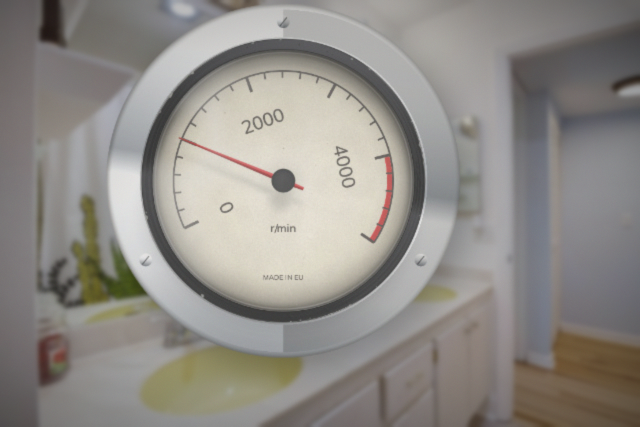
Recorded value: **1000** rpm
